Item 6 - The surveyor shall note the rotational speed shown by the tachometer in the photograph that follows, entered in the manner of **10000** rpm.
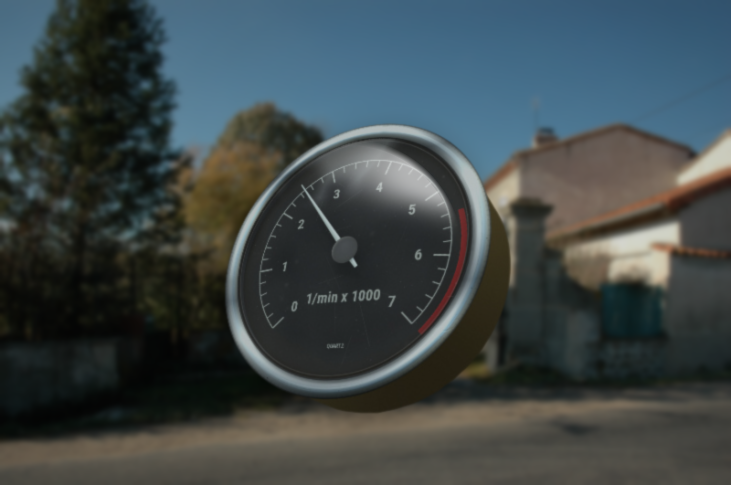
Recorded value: **2500** rpm
